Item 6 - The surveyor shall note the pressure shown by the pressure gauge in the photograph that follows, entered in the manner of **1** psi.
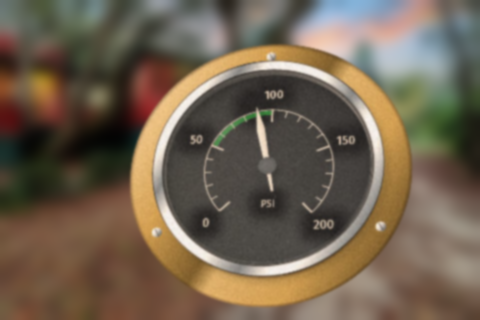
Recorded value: **90** psi
